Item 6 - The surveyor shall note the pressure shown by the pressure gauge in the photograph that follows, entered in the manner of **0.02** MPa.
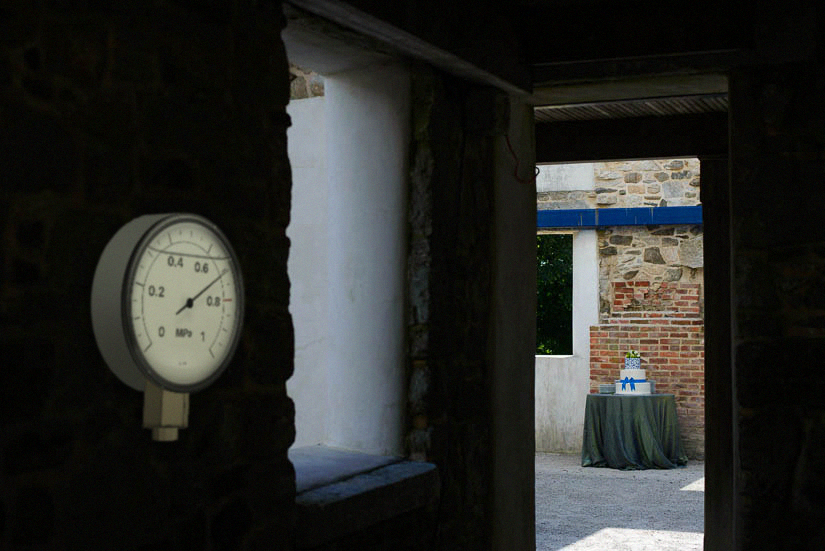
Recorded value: **0.7** MPa
